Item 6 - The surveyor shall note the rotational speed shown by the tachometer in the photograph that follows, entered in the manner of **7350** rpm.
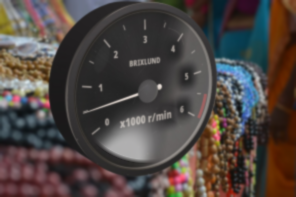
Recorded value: **500** rpm
